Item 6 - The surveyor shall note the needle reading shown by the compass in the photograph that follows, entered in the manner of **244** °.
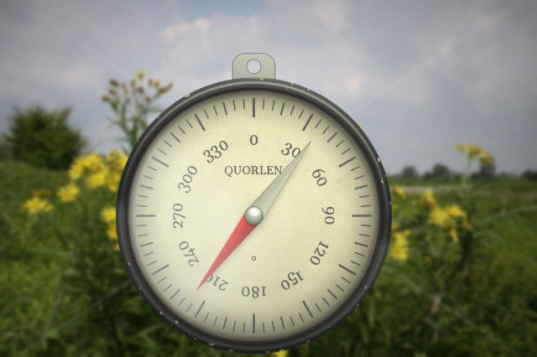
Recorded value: **217.5** °
